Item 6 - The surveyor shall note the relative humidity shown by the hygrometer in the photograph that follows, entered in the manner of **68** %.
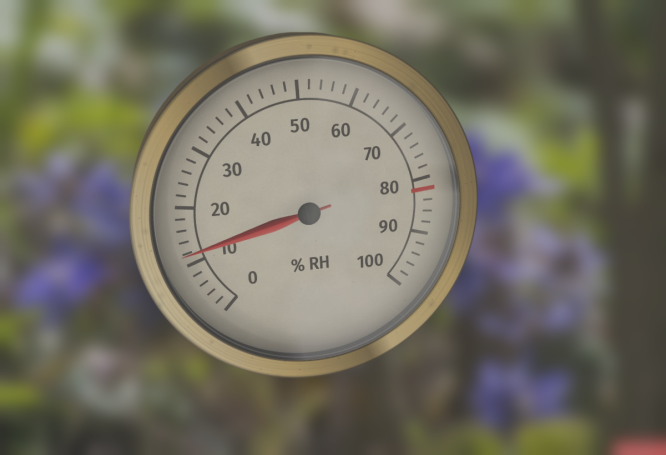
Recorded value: **12** %
